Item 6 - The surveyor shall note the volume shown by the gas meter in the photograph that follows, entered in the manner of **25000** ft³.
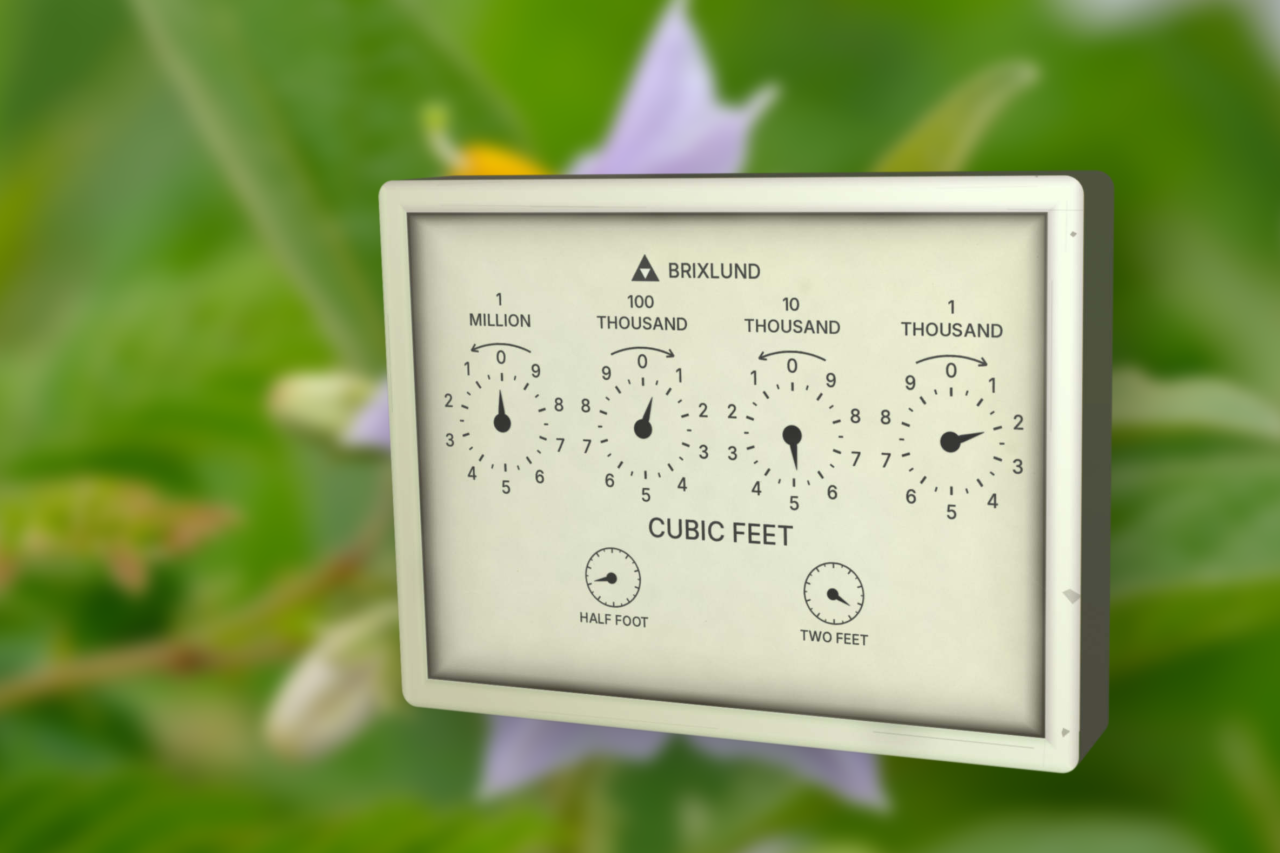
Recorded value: **5200** ft³
